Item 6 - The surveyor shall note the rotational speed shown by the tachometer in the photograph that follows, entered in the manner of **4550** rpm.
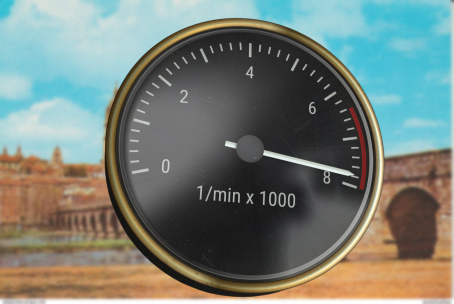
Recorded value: **7800** rpm
